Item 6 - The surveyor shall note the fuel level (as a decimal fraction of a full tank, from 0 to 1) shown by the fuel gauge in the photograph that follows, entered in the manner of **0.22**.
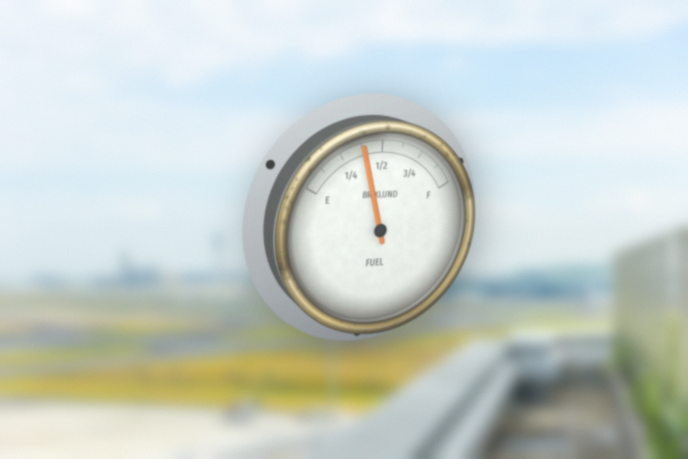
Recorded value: **0.375**
